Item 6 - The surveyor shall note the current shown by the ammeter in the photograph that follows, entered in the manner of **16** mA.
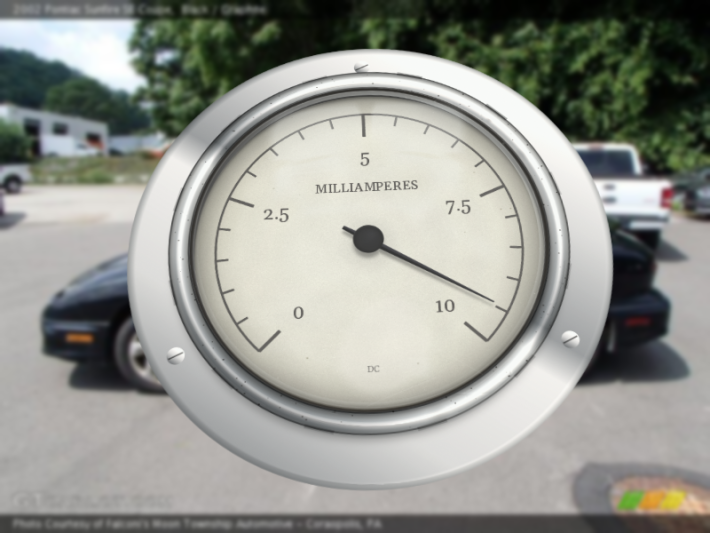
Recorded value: **9.5** mA
